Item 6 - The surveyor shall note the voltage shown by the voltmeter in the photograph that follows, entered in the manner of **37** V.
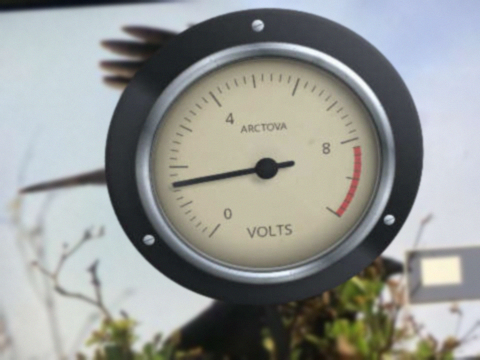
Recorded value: **1.6** V
